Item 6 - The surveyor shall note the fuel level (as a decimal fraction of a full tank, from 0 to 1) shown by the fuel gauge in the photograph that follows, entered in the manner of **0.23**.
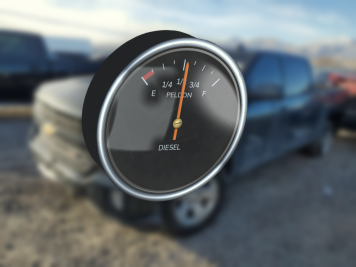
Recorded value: **0.5**
